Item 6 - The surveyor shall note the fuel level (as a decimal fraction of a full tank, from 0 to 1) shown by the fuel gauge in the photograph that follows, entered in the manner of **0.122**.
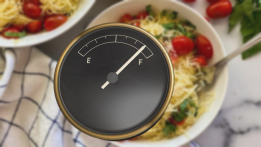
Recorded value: **0.875**
